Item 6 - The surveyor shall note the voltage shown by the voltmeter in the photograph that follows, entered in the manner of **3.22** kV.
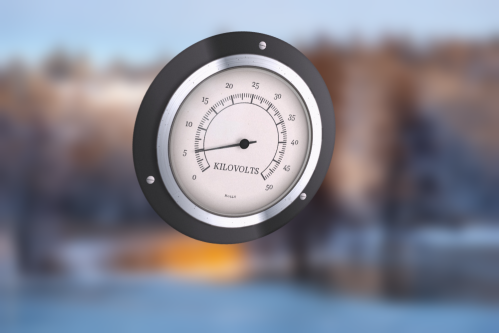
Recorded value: **5** kV
